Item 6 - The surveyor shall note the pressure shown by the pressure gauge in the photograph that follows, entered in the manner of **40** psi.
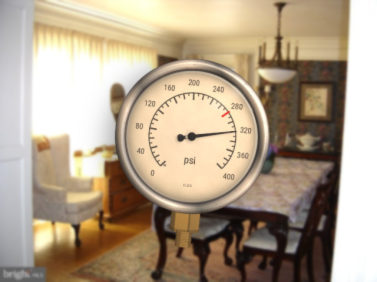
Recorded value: **320** psi
